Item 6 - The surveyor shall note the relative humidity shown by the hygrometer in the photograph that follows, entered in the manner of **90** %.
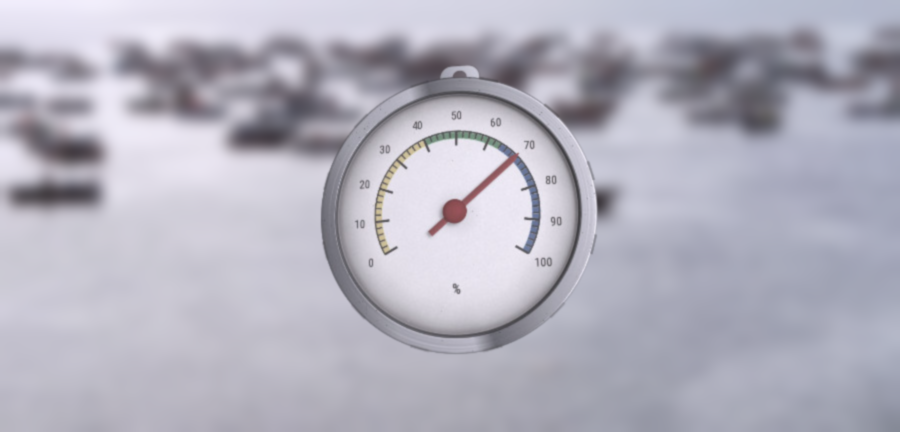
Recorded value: **70** %
